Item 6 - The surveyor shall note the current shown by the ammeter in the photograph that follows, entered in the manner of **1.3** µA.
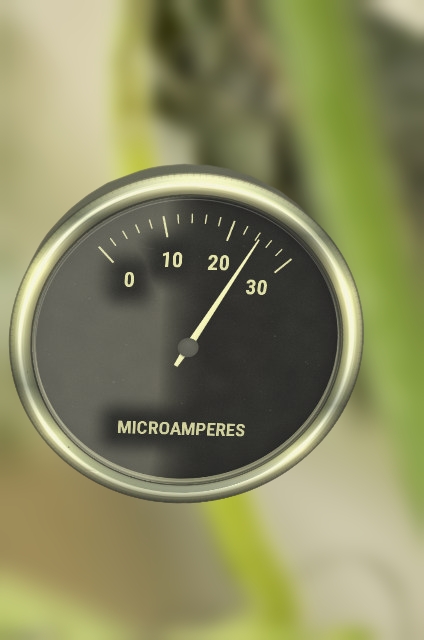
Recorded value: **24** µA
